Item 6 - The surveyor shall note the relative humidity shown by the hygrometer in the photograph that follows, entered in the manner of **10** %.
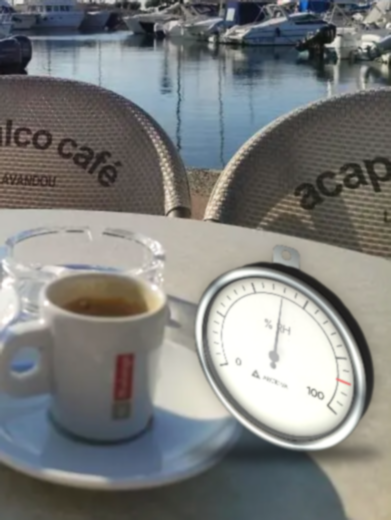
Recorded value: **52** %
